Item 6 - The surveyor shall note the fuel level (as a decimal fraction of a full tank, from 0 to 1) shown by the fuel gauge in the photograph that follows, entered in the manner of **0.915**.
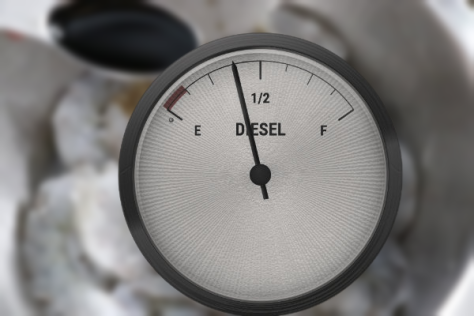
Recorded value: **0.375**
